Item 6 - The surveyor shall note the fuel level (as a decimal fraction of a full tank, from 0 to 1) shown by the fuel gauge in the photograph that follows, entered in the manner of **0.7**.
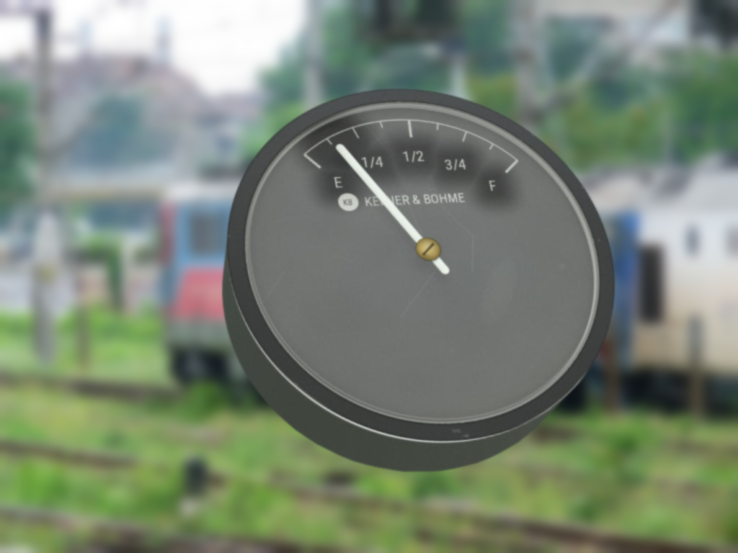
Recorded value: **0.125**
